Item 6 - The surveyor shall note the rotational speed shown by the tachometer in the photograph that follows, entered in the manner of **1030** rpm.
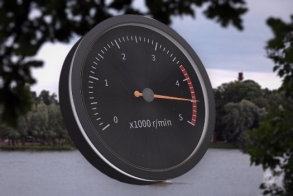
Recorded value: **4500** rpm
